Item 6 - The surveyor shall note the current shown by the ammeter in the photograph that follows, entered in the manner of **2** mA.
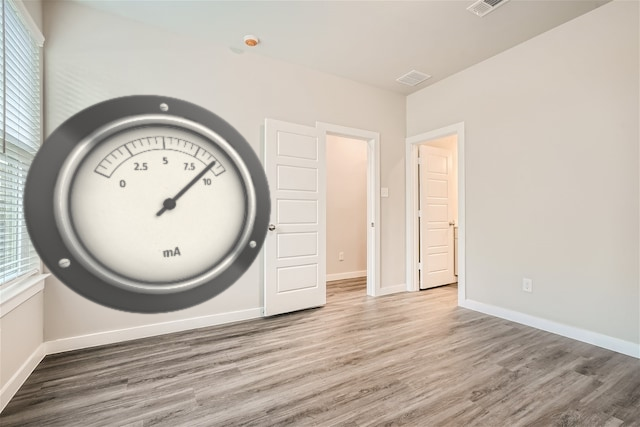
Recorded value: **9** mA
